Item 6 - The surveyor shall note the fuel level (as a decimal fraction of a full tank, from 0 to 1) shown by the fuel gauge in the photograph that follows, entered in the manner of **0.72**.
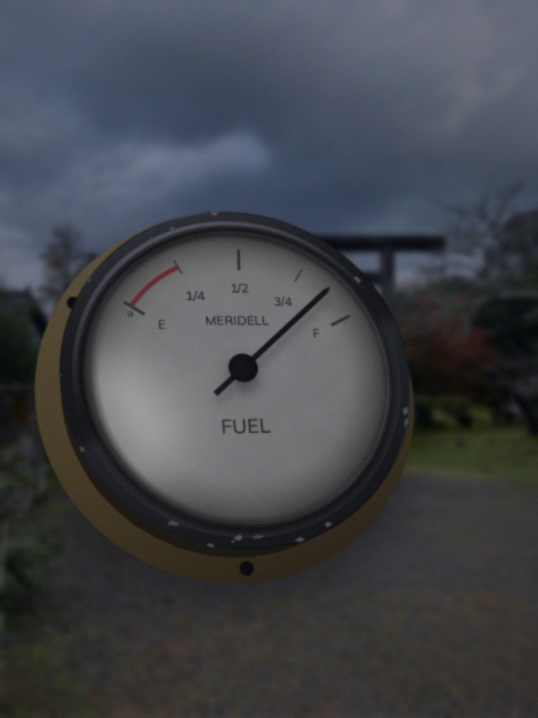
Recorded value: **0.875**
